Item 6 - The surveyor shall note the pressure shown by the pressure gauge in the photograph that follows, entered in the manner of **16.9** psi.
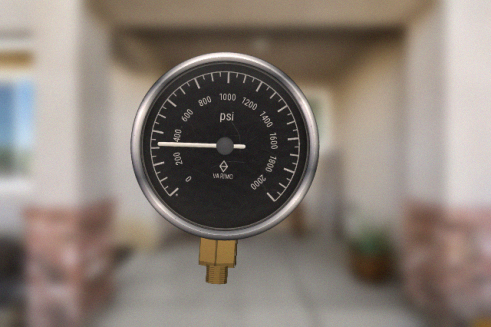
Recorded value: **325** psi
